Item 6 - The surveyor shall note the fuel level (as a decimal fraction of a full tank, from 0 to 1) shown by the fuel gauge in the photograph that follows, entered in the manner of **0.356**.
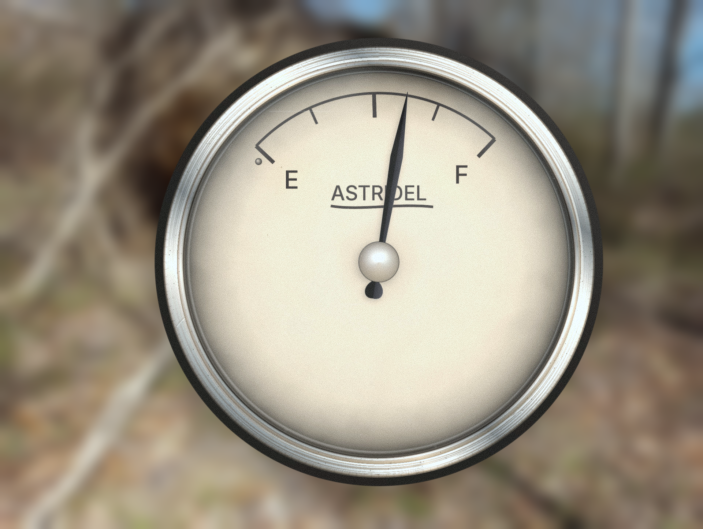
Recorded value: **0.625**
